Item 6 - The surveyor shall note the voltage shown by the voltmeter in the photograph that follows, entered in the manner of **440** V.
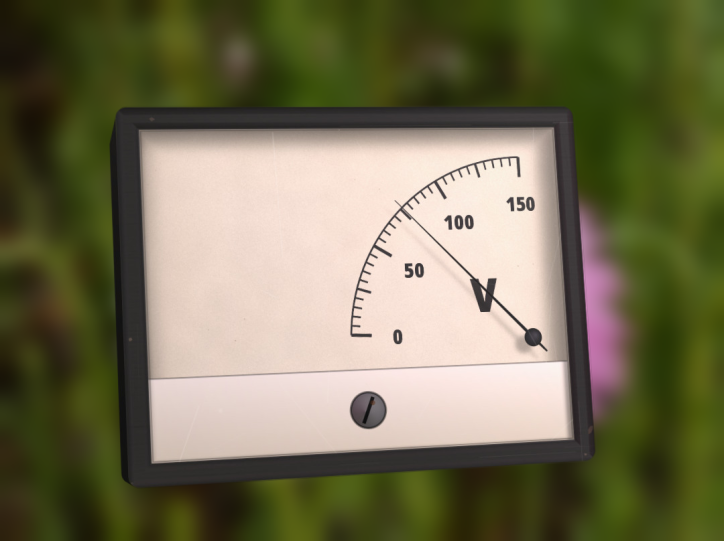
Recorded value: **75** V
